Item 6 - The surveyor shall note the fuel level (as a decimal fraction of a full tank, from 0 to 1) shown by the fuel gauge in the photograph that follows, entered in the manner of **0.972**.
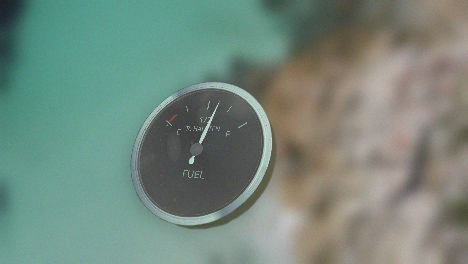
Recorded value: **0.625**
